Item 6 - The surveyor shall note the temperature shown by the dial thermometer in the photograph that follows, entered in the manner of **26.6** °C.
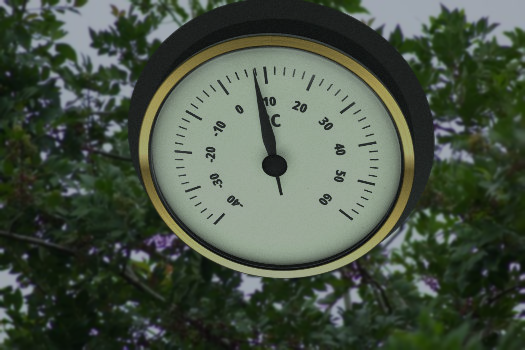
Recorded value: **8** °C
